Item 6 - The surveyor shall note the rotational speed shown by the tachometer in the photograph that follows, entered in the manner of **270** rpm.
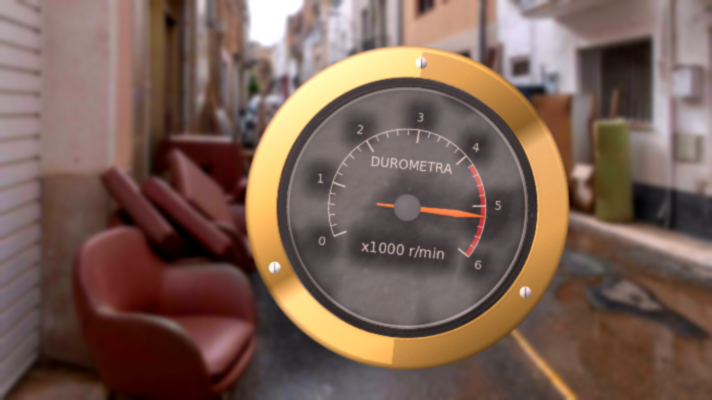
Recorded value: **5200** rpm
